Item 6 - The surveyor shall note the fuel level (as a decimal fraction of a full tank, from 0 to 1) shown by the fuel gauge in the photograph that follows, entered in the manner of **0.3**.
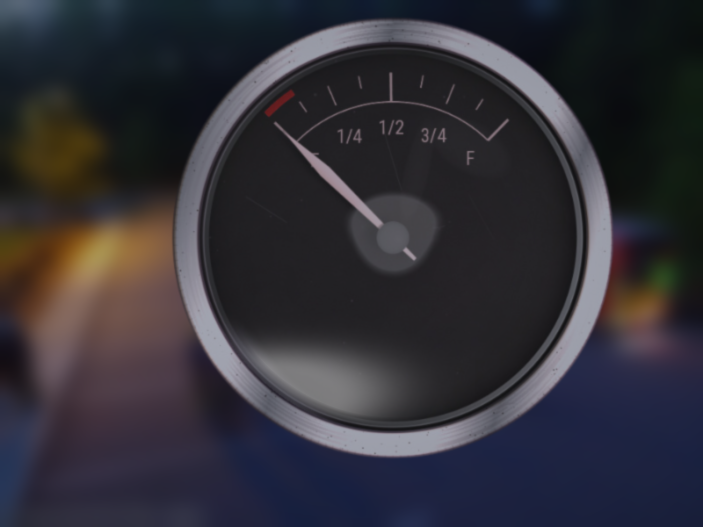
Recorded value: **0**
